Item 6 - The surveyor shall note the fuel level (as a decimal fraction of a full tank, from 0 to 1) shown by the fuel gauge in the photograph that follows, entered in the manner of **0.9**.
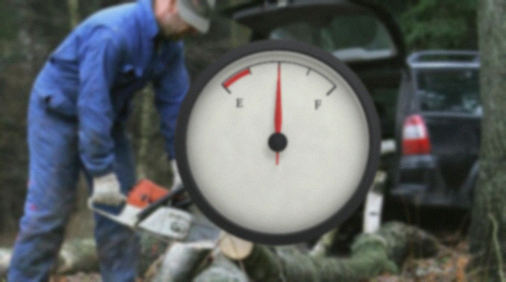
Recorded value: **0.5**
